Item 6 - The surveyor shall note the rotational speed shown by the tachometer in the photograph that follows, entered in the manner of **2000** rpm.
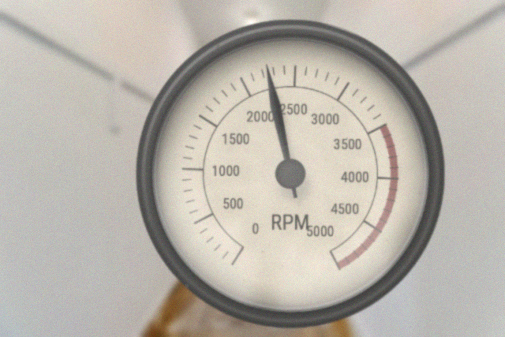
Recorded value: **2250** rpm
